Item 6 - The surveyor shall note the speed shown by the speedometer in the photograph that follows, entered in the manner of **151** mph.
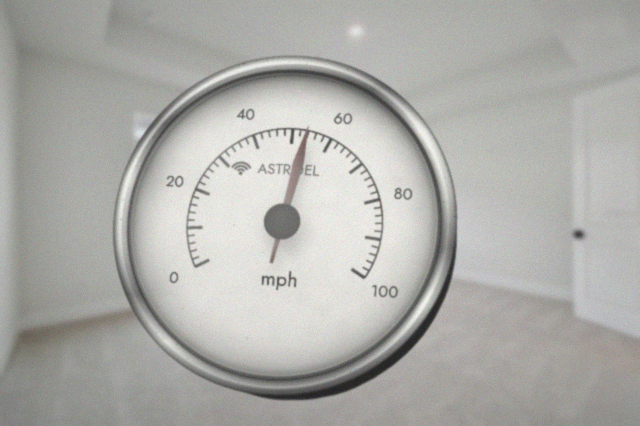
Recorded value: **54** mph
